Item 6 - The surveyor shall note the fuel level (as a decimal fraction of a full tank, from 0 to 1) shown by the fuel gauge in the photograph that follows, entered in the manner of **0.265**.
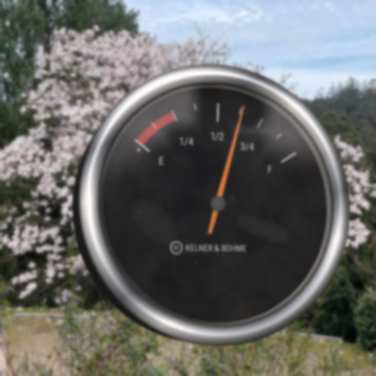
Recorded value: **0.625**
